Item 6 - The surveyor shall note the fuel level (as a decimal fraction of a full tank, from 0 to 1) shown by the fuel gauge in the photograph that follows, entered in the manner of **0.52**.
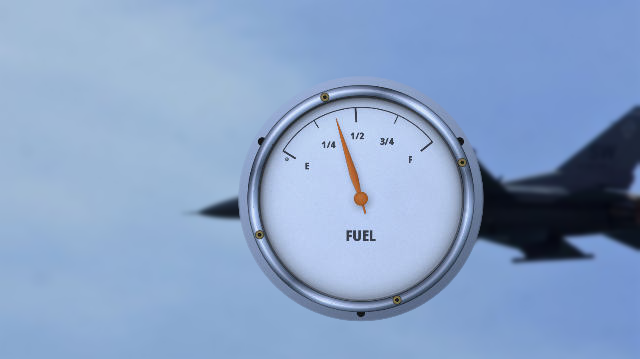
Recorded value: **0.375**
